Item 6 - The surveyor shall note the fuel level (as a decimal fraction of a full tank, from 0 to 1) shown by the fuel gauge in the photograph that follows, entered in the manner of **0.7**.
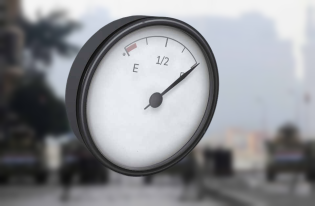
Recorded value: **1**
